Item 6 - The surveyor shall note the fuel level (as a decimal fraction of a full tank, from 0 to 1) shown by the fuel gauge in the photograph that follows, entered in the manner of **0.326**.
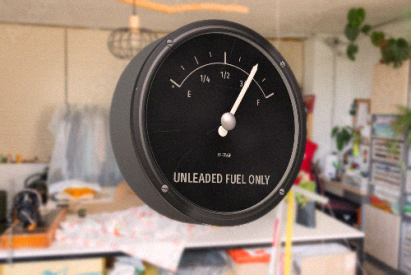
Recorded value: **0.75**
